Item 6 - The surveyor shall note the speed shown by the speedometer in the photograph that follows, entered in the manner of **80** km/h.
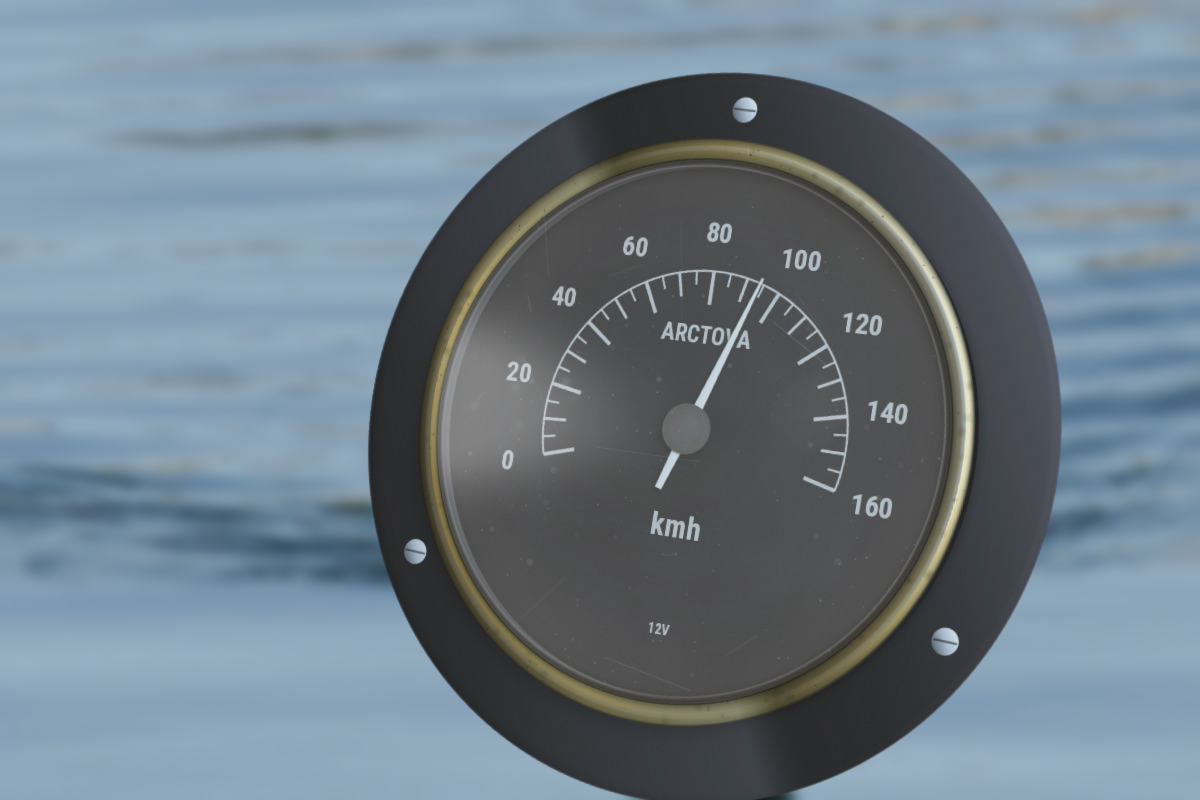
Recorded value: **95** km/h
